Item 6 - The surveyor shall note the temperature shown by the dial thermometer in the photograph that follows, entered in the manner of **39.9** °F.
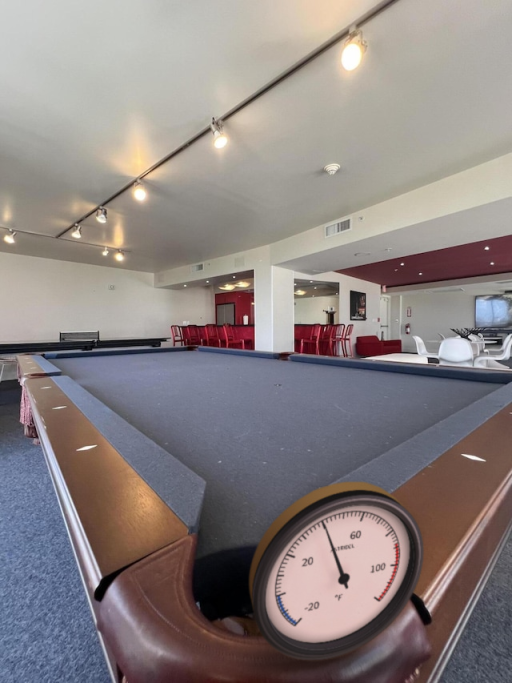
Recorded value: **40** °F
